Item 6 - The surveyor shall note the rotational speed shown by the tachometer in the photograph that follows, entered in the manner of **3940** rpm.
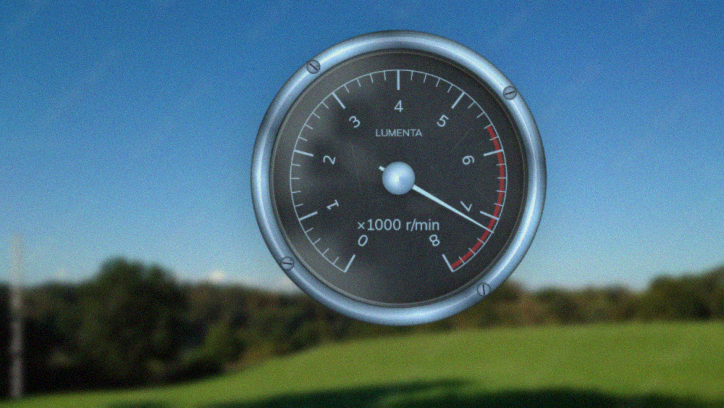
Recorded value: **7200** rpm
